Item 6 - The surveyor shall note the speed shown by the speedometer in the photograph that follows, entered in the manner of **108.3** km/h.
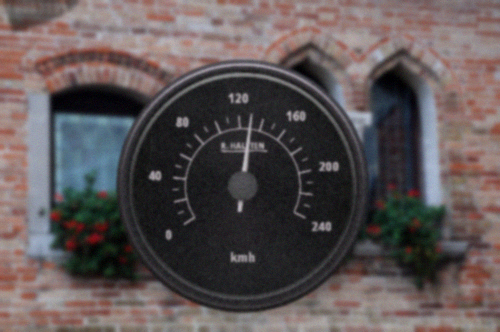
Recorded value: **130** km/h
